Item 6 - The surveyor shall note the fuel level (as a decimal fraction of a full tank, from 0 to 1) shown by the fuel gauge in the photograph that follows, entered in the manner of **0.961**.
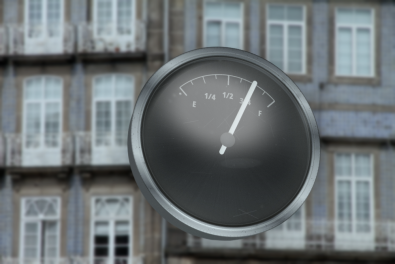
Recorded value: **0.75**
